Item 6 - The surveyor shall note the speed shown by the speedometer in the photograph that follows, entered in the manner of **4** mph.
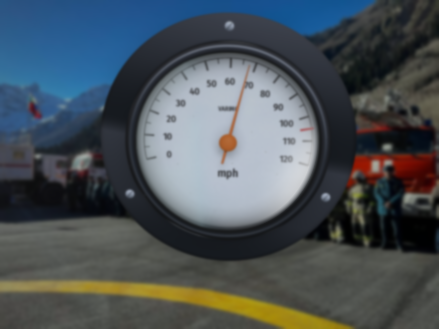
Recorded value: **67.5** mph
